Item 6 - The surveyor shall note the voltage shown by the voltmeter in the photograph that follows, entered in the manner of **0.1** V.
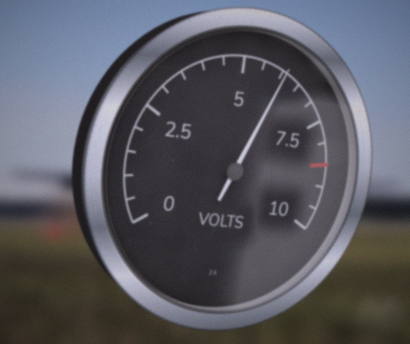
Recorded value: **6** V
